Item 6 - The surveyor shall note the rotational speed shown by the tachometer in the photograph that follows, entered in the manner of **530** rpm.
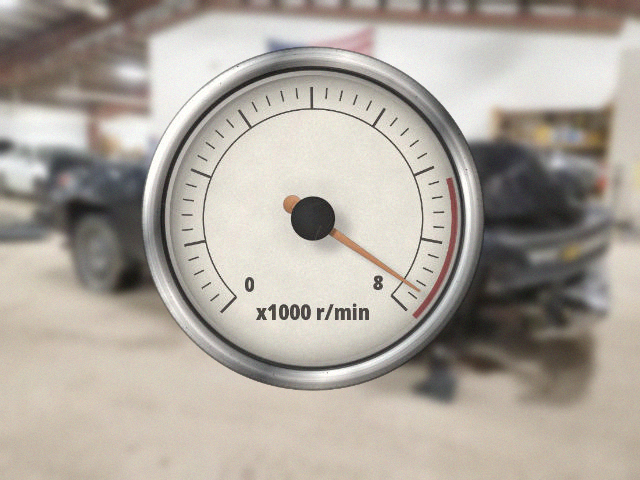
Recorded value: **7700** rpm
